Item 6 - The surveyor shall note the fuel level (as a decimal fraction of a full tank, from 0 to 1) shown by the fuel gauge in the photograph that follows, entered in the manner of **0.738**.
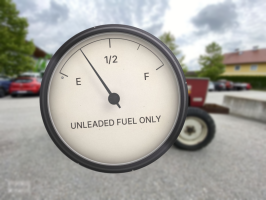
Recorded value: **0.25**
